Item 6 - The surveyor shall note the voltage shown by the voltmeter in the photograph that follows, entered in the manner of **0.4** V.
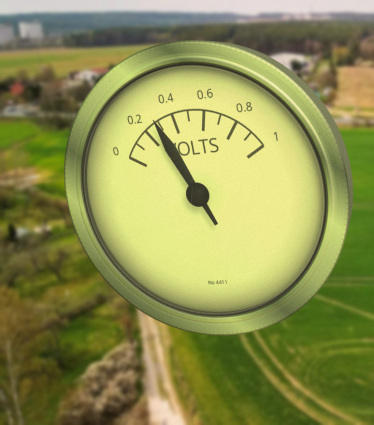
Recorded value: **0.3** V
